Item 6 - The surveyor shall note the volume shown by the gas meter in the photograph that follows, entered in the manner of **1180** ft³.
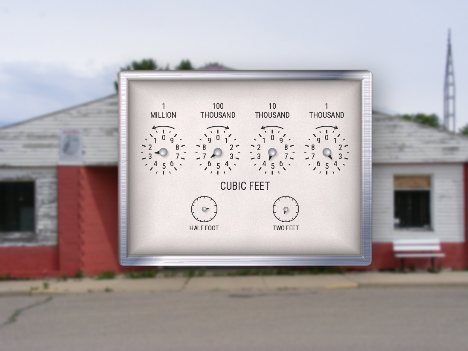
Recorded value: **264400** ft³
